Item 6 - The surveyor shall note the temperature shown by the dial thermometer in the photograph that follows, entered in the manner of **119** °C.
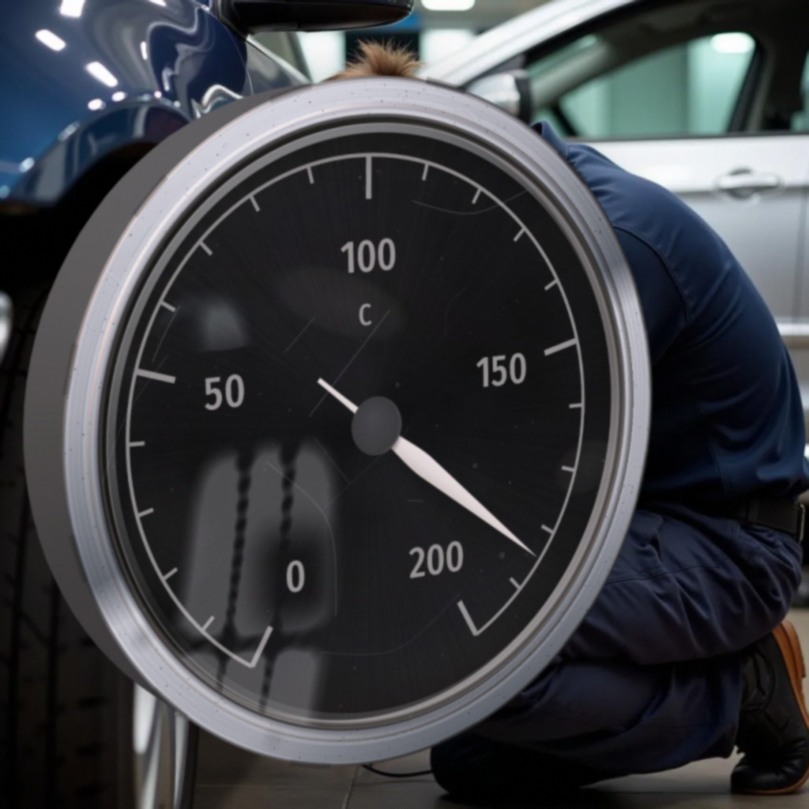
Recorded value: **185** °C
